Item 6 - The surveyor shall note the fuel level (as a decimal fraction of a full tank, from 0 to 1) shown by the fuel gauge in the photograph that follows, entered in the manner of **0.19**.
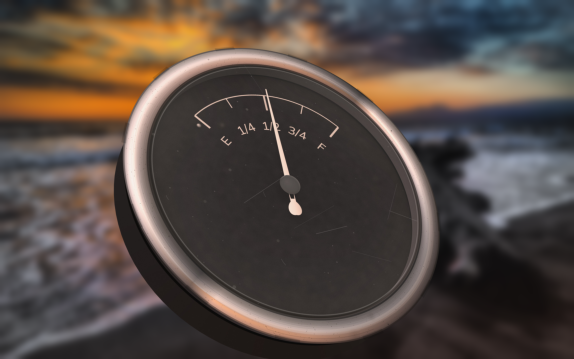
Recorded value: **0.5**
